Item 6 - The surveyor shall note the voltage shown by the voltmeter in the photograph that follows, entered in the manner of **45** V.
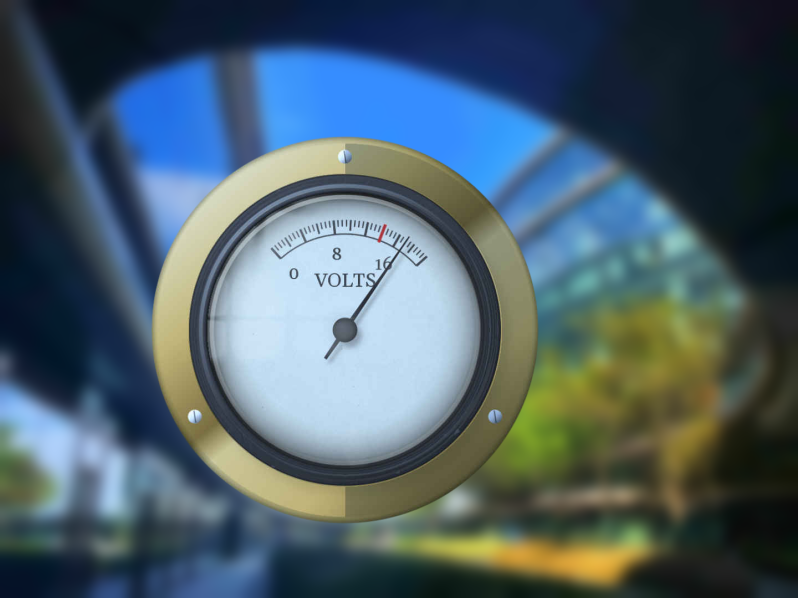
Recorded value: **17** V
